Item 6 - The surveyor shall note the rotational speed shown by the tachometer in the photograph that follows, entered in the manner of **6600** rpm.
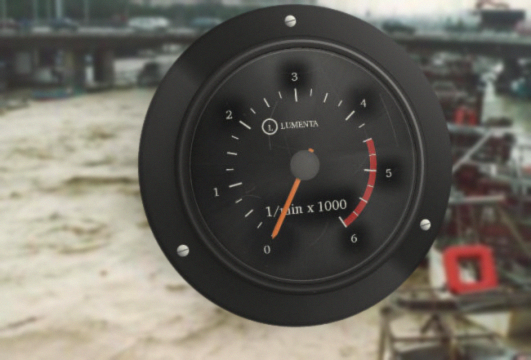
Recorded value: **0** rpm
